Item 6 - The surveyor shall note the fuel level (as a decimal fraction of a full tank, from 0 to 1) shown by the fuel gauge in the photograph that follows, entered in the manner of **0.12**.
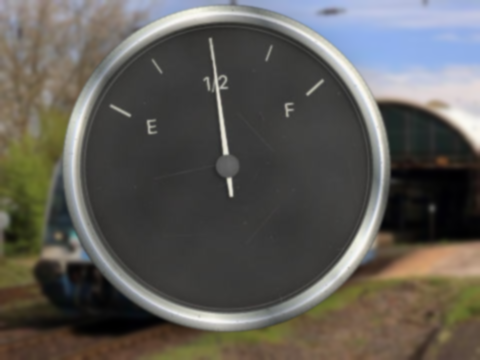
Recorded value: **0.5**
